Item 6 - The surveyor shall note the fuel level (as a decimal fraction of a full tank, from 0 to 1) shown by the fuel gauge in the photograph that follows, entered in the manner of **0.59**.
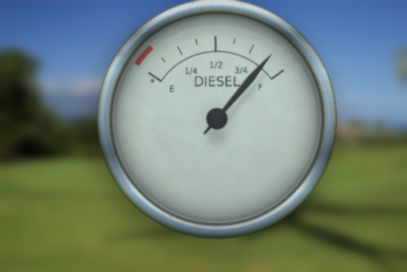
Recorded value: **0.875**
